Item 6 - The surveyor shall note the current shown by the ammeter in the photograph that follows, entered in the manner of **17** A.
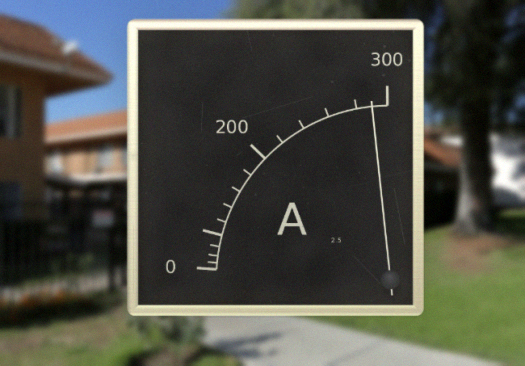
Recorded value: **290** A
